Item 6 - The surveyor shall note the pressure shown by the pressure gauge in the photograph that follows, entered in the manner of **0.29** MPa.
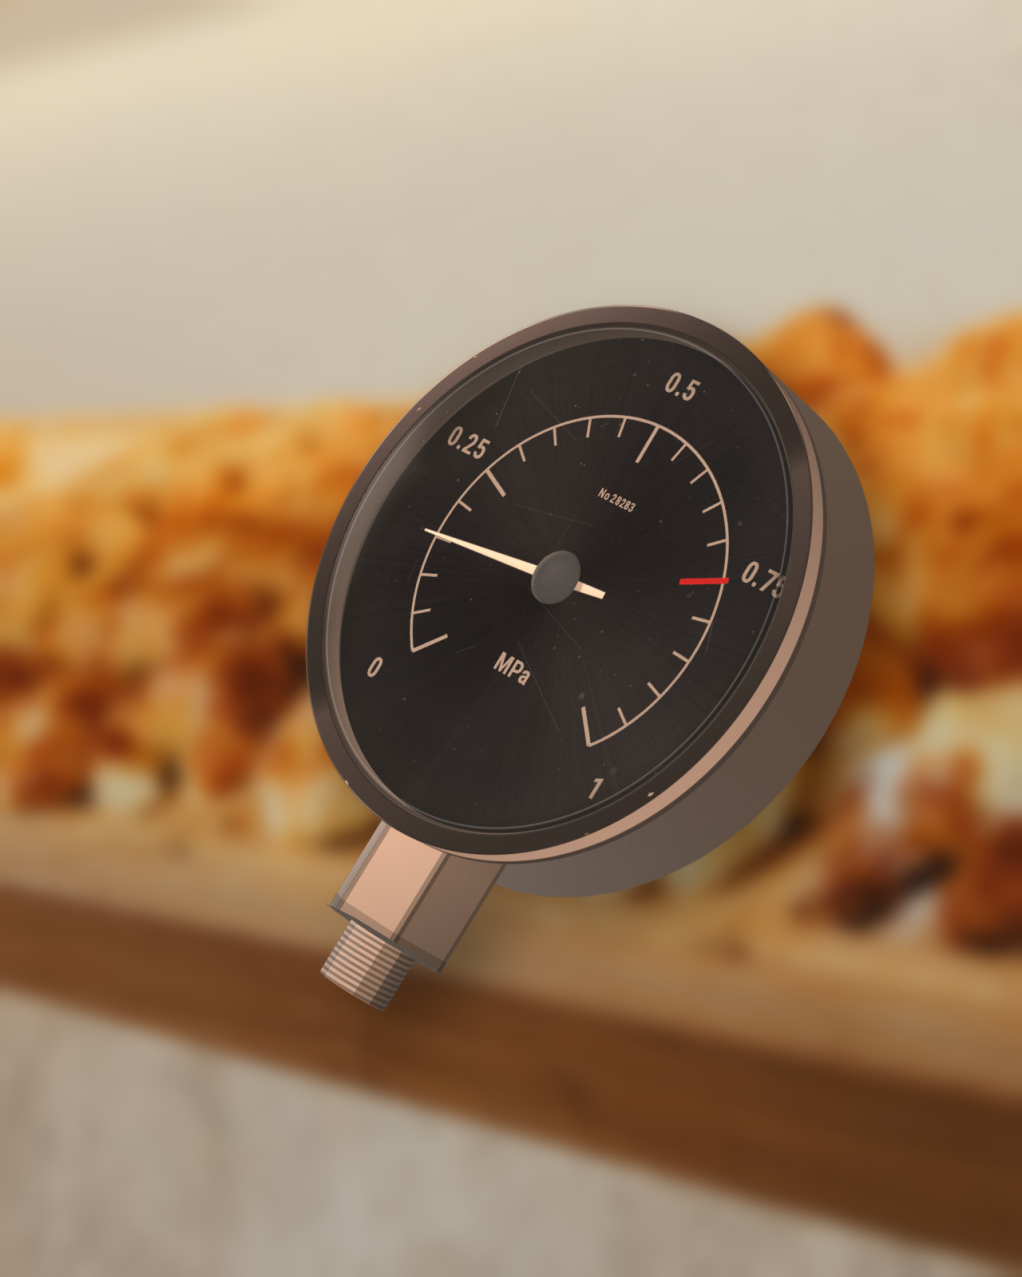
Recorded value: **0.15** MPa
